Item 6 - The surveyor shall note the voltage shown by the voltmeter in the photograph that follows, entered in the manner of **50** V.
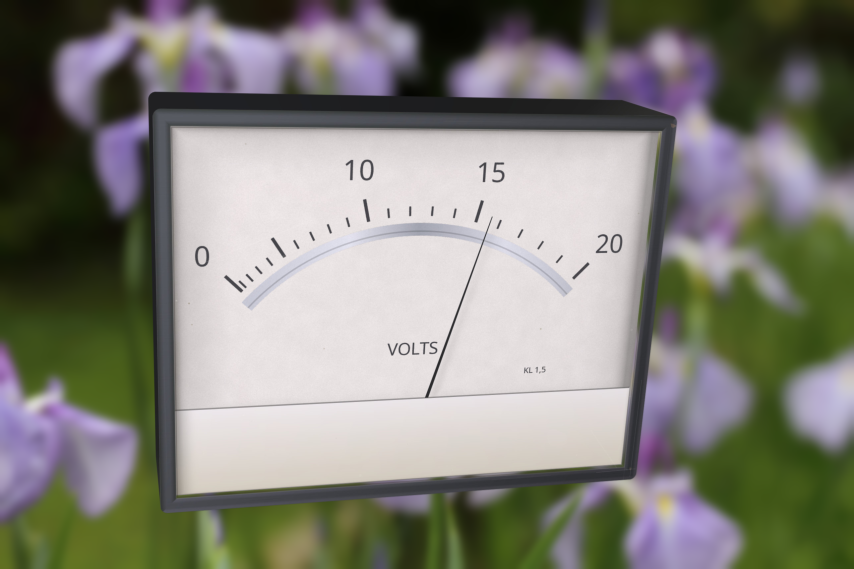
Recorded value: **15.5** V
